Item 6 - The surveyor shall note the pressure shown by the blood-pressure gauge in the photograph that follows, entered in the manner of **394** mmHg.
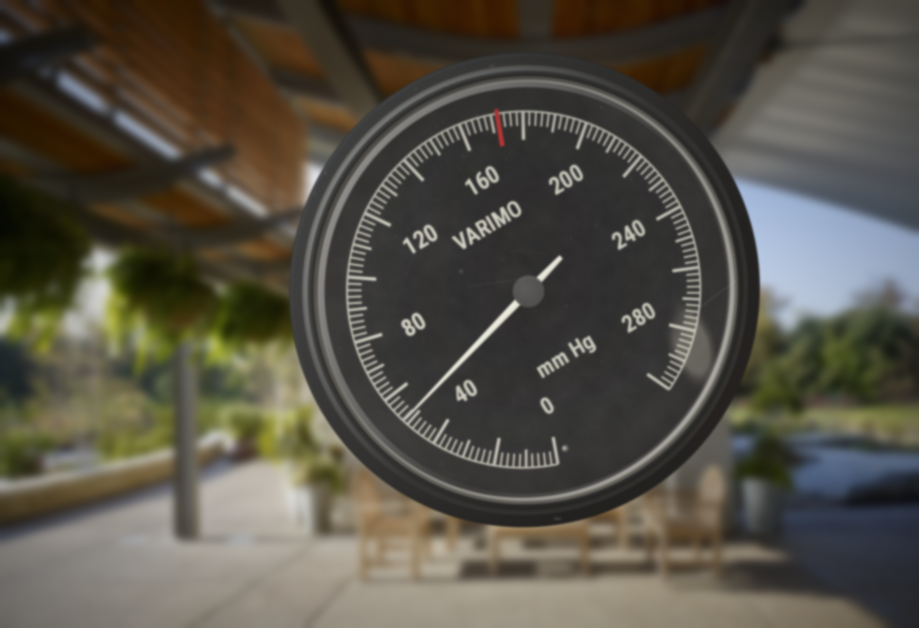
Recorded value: **52** mmHg
